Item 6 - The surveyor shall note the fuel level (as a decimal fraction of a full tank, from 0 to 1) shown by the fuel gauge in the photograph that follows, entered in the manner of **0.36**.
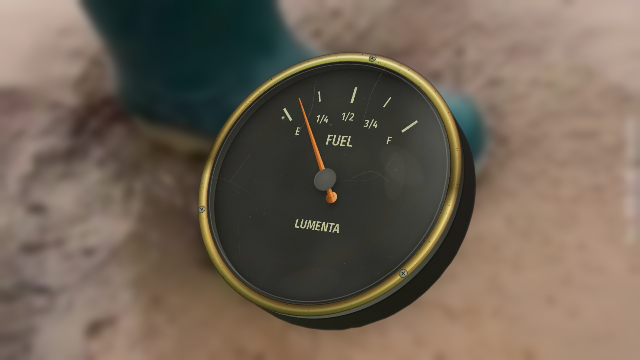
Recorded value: **0.125**
